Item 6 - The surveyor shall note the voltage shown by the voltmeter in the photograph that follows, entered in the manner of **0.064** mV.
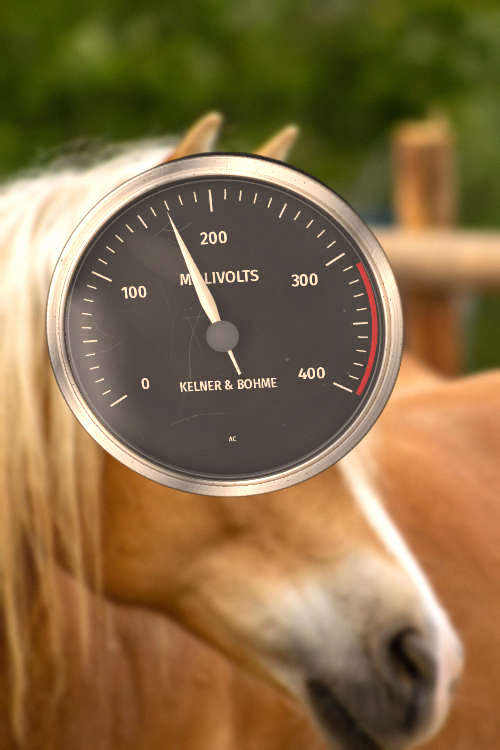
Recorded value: **170** mV
